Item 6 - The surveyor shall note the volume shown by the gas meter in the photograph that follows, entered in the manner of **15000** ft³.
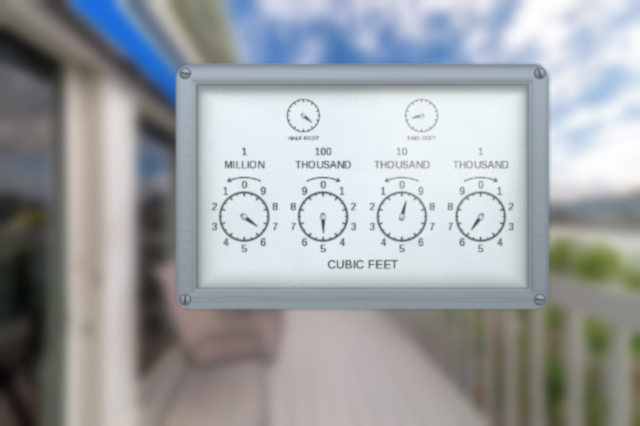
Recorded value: **649600** ft³
